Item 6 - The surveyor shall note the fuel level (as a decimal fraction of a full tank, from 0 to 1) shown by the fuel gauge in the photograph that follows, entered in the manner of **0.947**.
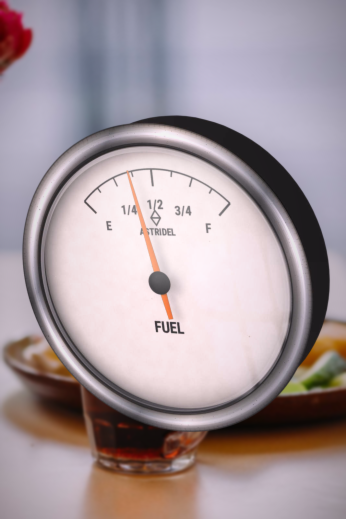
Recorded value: **0.375**
